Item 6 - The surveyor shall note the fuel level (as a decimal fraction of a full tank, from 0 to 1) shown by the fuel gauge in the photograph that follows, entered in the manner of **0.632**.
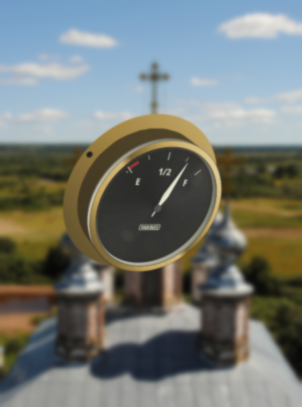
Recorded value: **0.75**
